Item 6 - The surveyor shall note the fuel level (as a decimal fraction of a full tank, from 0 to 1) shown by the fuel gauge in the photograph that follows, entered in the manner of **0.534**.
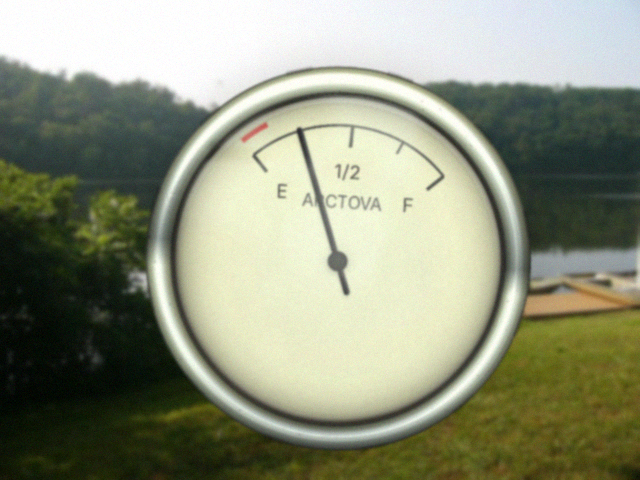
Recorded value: **0.25**
